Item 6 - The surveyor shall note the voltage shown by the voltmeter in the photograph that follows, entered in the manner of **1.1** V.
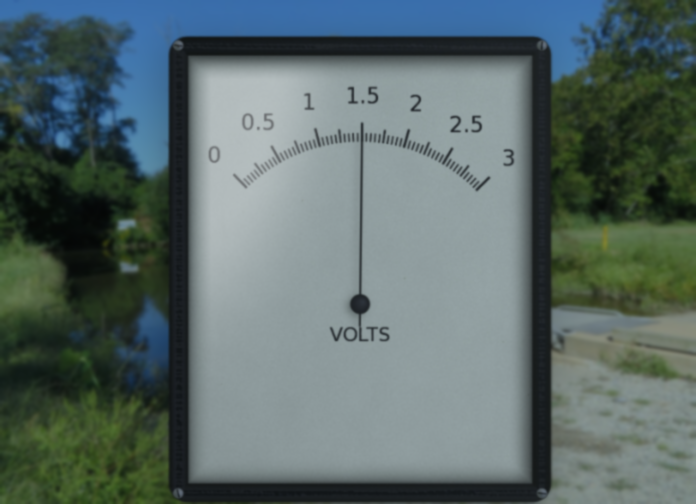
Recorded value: **1.5** V
